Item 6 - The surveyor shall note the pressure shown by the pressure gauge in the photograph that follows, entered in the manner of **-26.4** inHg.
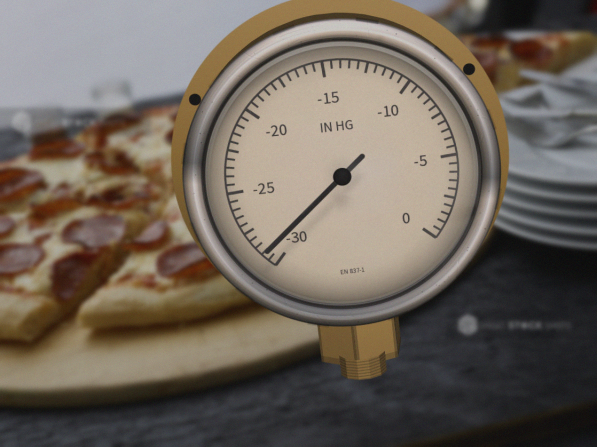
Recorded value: **-29** inHg
